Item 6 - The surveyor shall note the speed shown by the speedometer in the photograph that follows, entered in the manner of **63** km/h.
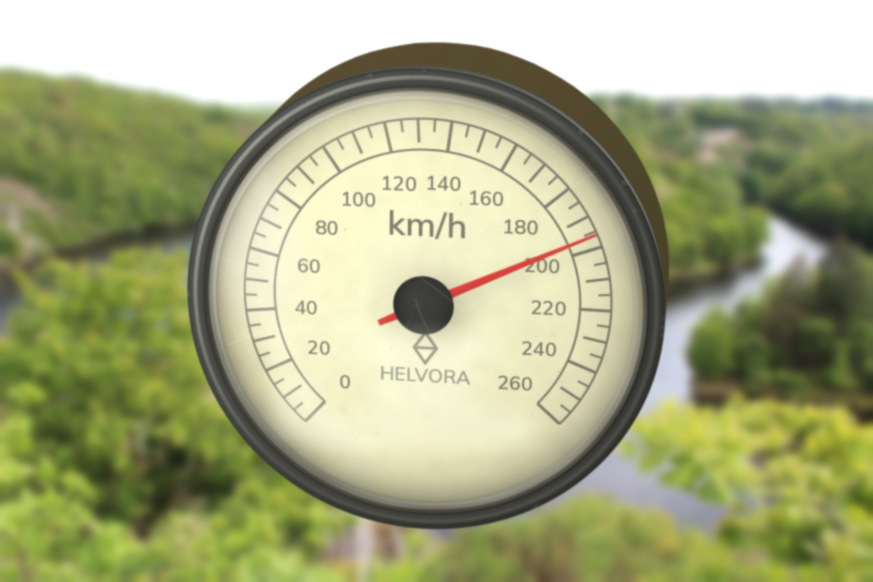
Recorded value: **195** km/h
